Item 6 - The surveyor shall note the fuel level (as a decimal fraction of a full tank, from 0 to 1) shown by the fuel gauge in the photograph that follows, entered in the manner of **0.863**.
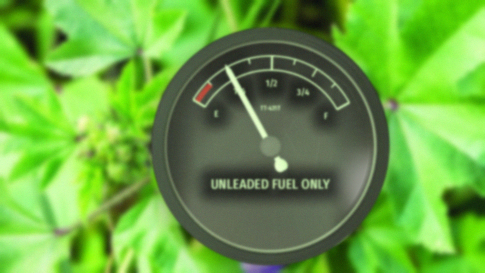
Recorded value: **0.25**
